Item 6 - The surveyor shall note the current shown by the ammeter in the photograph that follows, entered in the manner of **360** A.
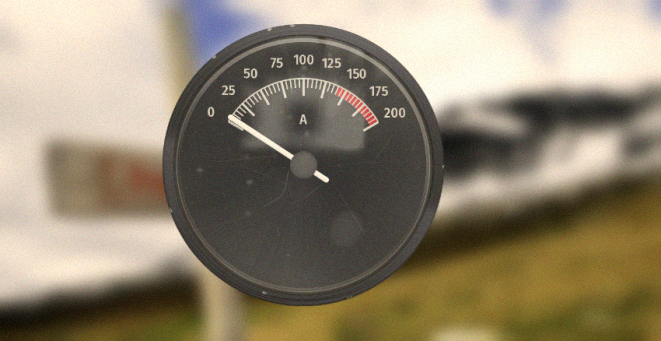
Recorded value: **5** A
